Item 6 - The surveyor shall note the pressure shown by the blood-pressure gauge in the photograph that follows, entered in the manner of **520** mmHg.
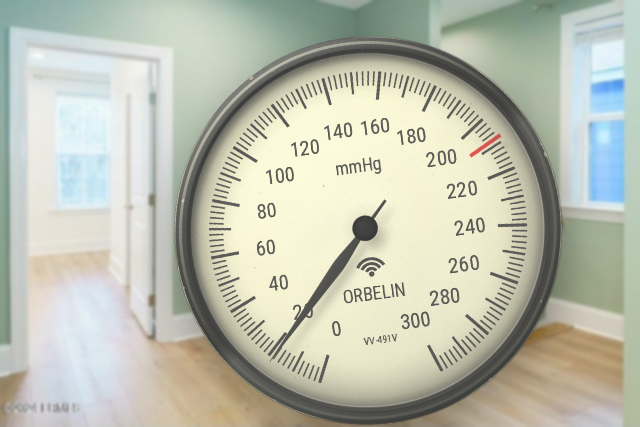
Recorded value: **18** mmHg
